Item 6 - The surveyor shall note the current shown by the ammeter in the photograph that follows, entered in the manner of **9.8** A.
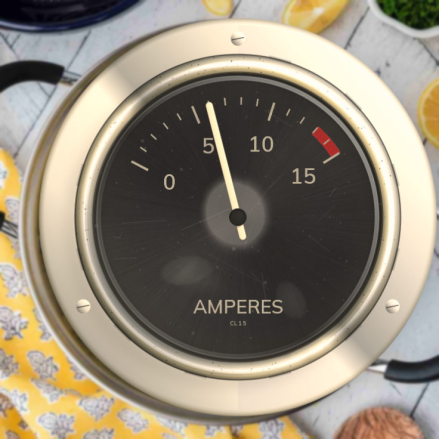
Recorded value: **6** A
